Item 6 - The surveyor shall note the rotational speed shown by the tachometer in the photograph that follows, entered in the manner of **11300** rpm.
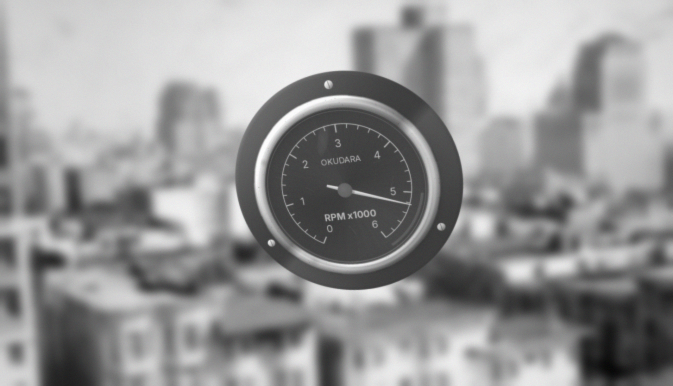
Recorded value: **5200** rpm
